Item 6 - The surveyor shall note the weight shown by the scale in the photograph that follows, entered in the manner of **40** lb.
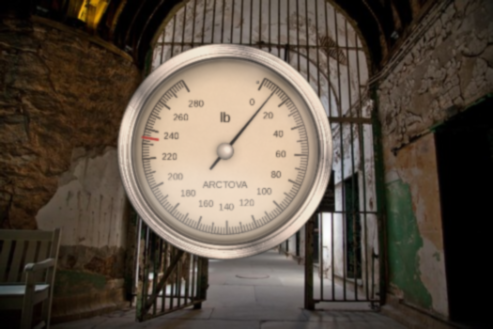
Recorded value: **10** lb
